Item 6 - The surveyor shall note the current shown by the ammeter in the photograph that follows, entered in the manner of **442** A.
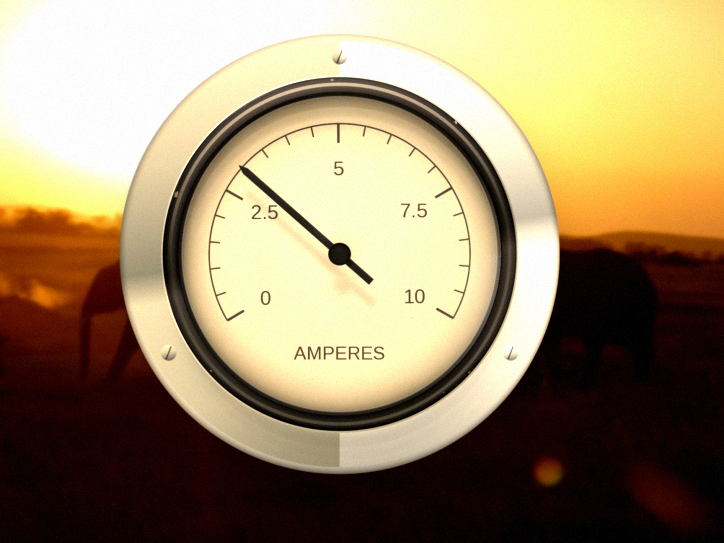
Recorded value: **3** A
